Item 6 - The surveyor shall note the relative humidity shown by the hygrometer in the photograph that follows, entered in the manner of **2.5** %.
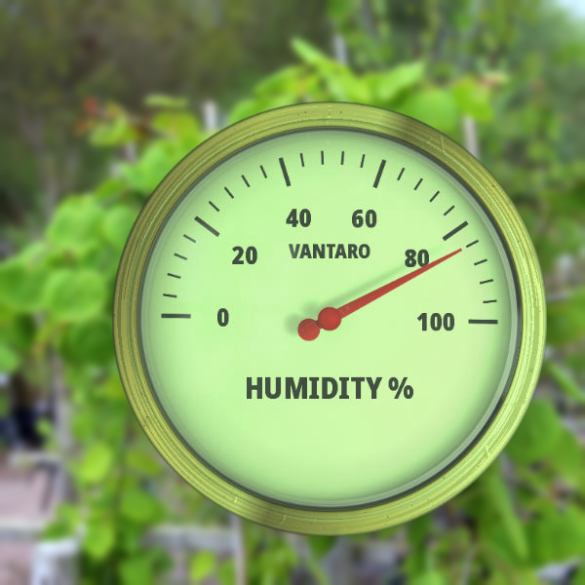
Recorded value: **84** %
